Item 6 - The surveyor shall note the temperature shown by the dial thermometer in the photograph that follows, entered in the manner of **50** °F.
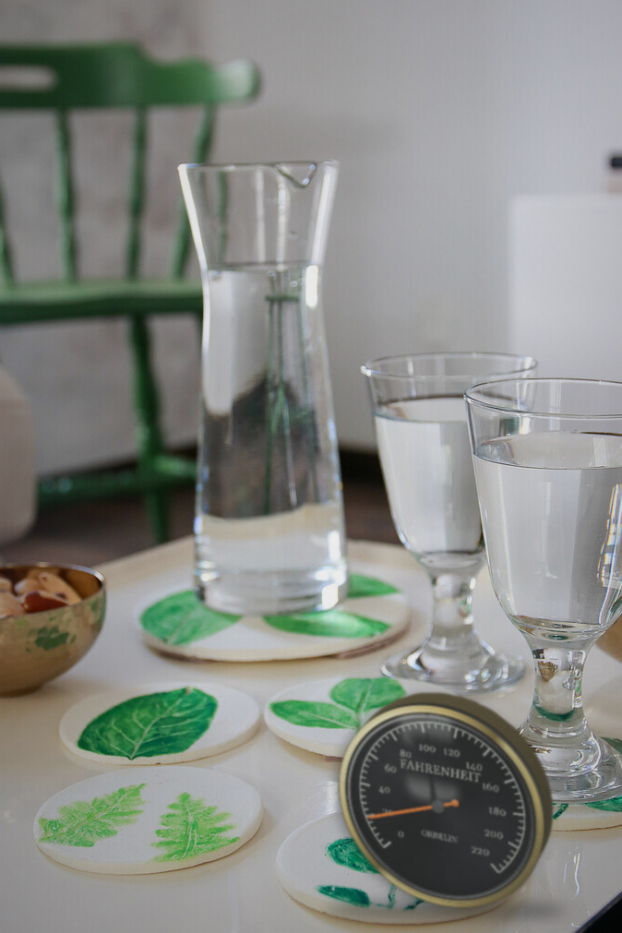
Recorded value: **20** °F
